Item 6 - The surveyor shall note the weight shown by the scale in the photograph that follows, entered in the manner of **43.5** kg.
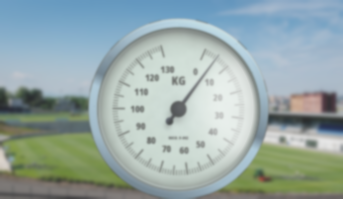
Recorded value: **5** kg
